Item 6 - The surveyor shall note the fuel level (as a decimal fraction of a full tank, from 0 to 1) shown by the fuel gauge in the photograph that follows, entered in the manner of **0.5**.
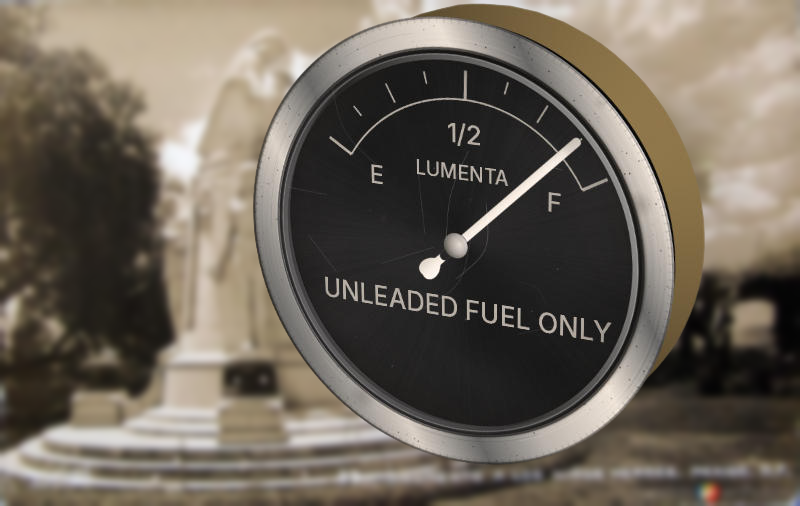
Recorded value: **0.875**
